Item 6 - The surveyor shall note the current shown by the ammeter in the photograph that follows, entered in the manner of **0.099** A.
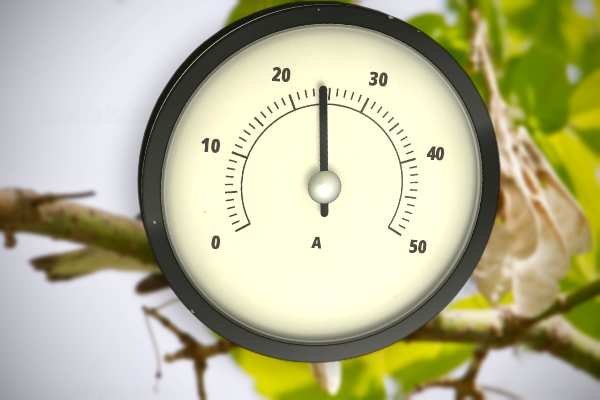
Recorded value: **24** A
